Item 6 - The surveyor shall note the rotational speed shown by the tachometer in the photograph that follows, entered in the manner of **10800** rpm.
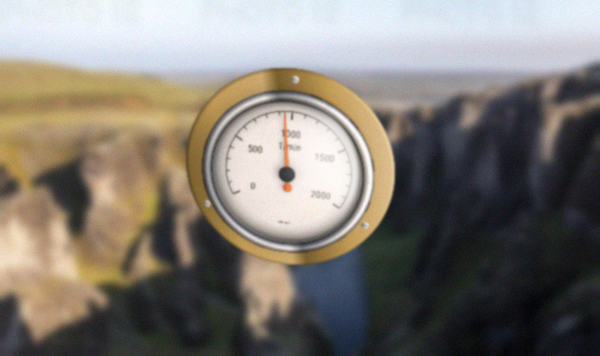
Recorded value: **950** rpm
